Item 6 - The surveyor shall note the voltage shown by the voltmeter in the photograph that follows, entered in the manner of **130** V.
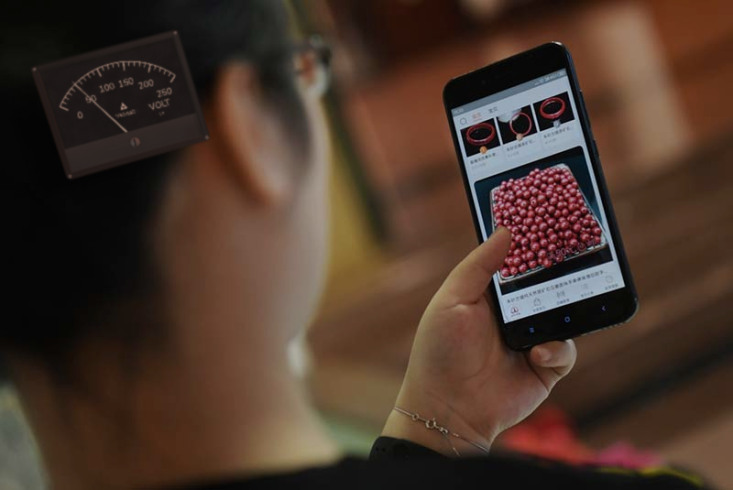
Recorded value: **50** V
